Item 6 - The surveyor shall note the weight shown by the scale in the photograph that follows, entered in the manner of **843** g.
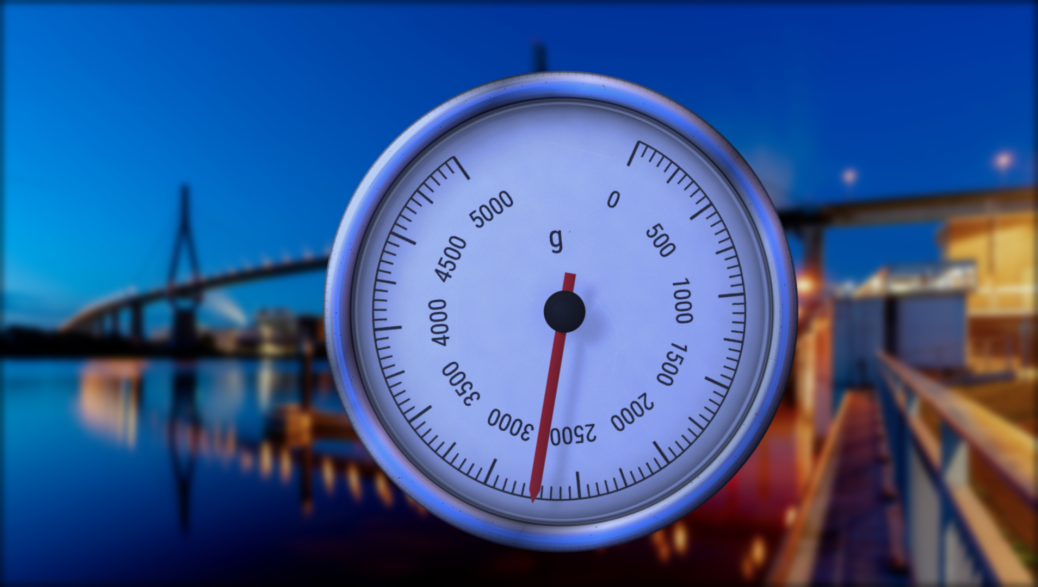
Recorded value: **2750** g
